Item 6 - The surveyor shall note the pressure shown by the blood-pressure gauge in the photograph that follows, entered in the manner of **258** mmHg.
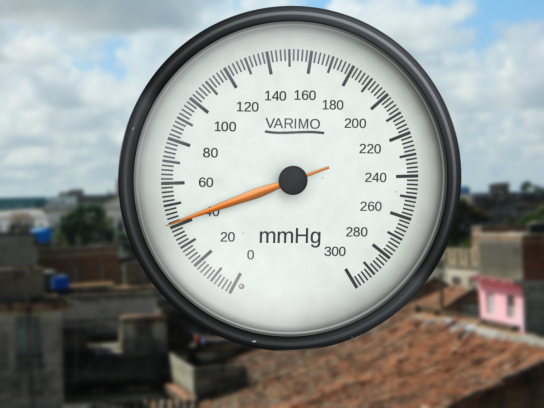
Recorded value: **42** mmHg
